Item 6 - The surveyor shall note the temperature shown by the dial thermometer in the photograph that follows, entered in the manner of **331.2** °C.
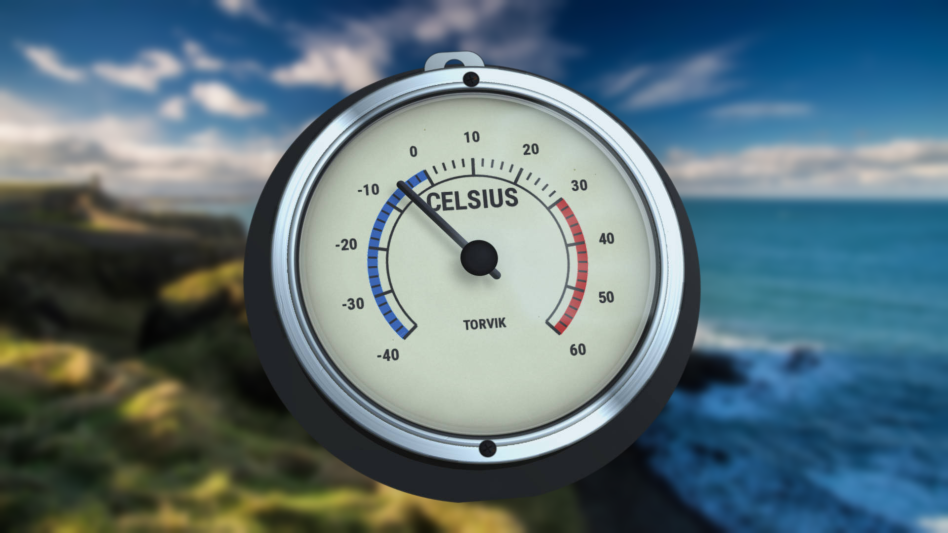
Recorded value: **-6** °C
